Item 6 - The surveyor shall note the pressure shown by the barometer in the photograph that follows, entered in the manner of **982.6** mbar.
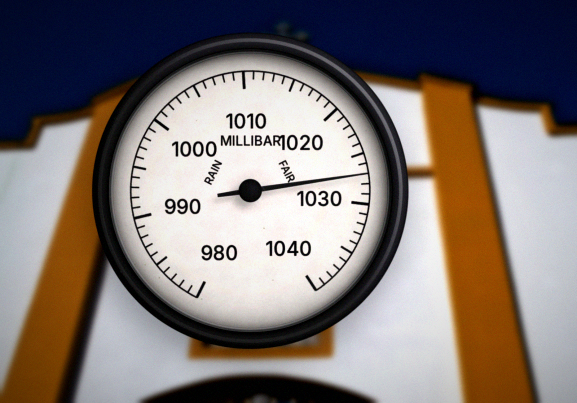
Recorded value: **1027** mbar
